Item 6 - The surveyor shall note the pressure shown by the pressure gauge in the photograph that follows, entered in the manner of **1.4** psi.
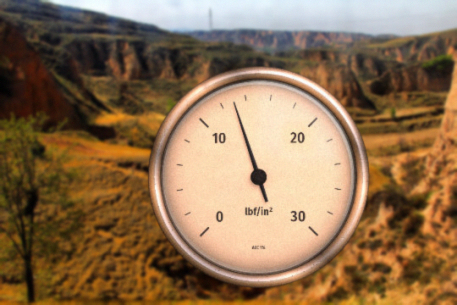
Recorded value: **13** psi
